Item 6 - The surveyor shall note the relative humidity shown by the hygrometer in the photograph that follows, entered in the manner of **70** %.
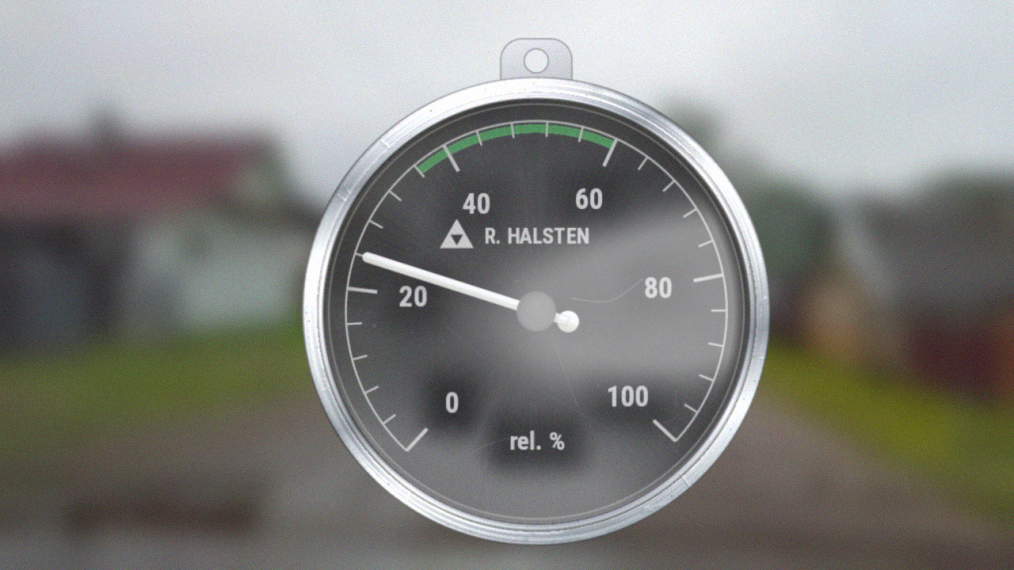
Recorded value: **24** %
